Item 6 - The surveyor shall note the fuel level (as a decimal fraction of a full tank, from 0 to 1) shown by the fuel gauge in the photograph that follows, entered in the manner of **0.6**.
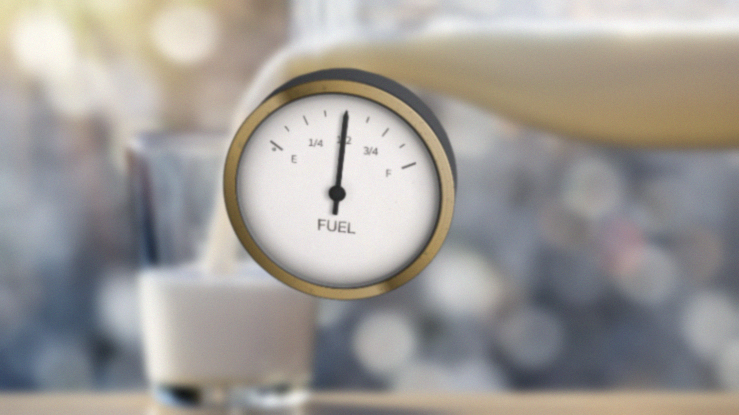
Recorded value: **0.5**
